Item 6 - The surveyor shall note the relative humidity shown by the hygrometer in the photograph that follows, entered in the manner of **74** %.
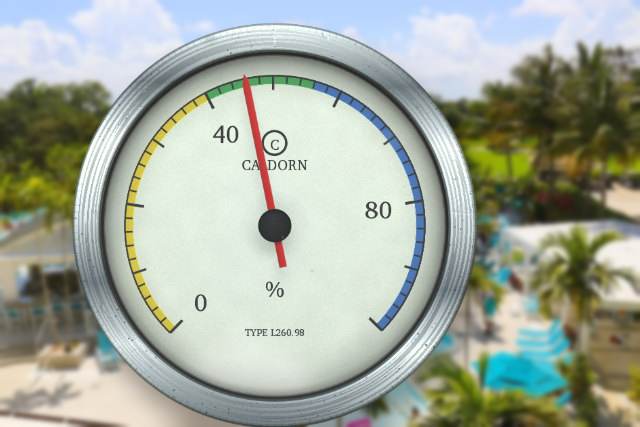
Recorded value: **46** %
